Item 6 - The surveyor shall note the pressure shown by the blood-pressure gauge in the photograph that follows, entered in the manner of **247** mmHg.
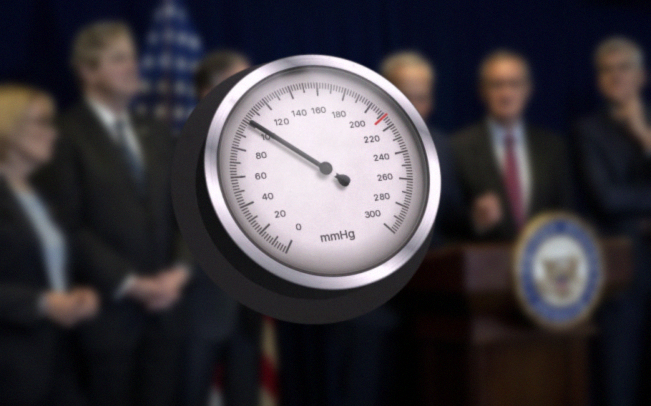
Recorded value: **100** mmHg
